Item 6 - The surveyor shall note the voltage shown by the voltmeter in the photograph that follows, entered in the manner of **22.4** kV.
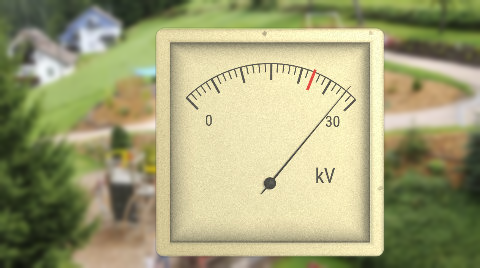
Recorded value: **28** kV
